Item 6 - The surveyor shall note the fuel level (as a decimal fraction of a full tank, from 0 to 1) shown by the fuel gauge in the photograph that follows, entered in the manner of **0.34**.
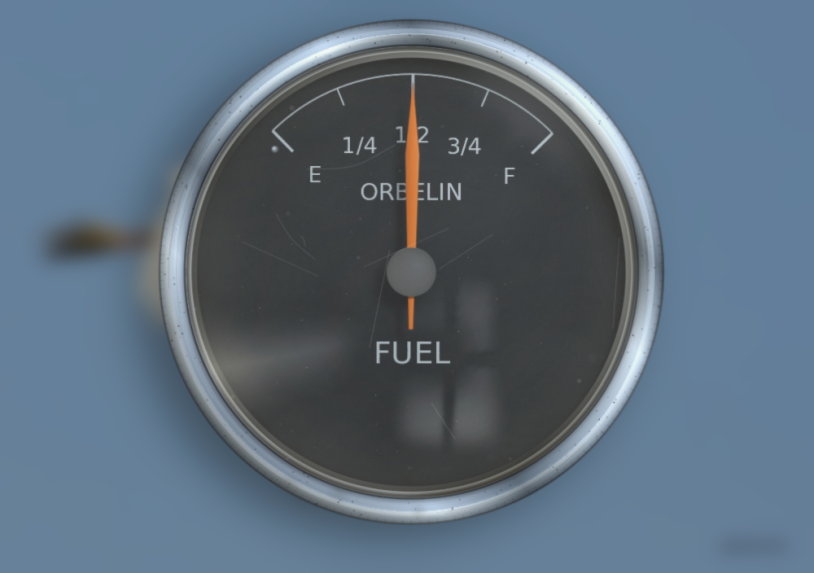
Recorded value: **0.5**
